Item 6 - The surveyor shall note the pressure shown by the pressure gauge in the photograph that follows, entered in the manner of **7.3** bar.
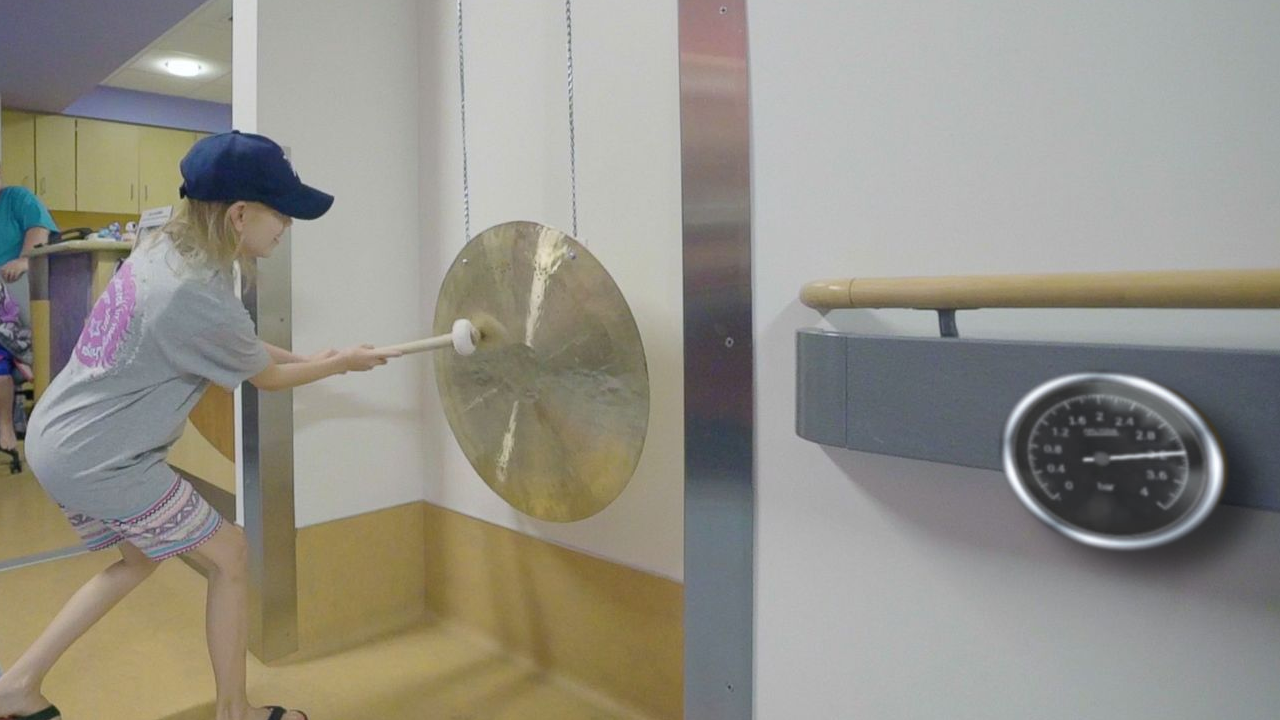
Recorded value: **3.2** bar
